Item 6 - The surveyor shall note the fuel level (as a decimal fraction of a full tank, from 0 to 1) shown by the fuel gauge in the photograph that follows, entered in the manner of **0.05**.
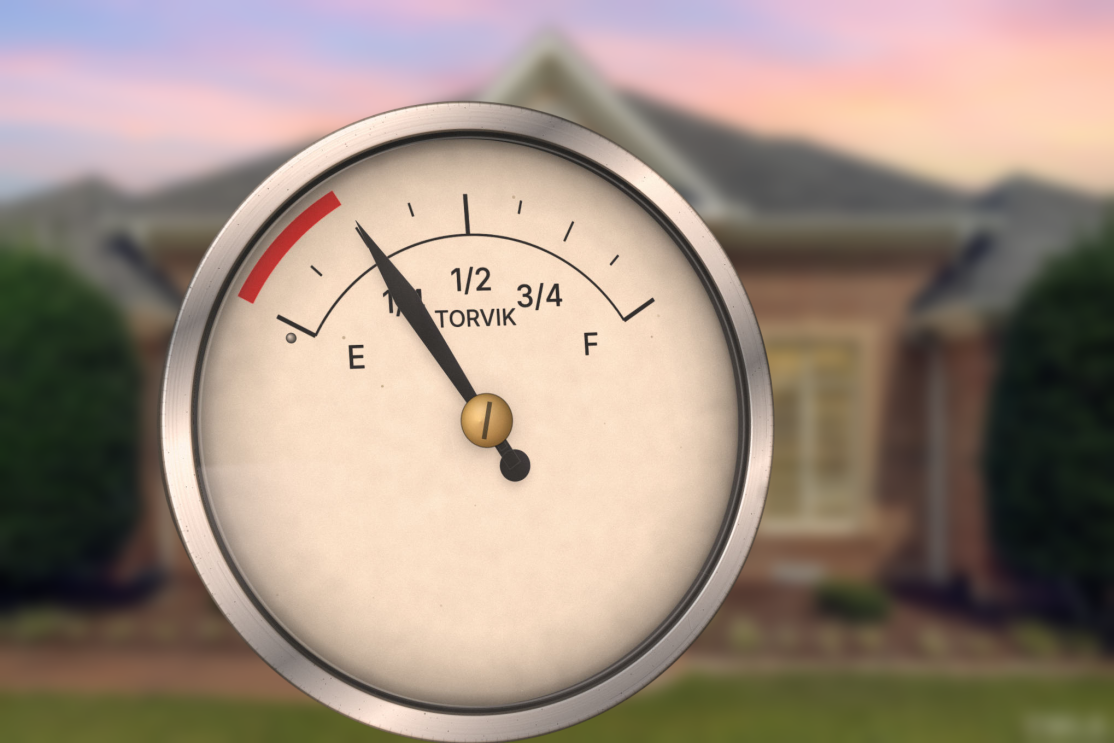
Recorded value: **0.25**
